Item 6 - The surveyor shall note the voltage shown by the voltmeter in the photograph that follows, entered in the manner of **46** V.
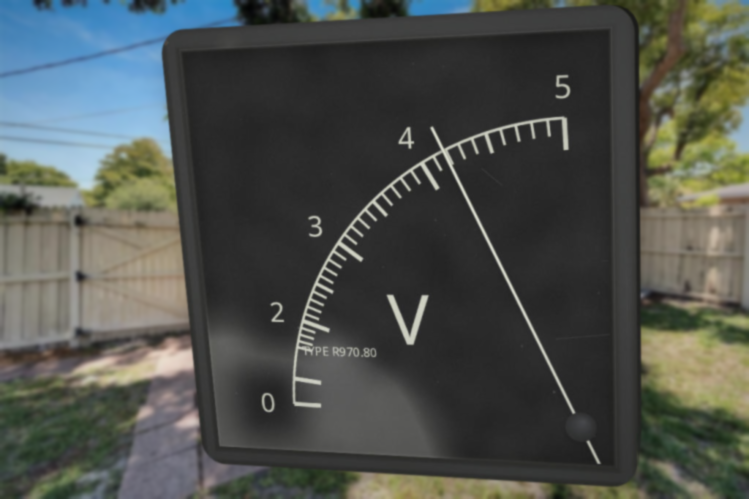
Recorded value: **4.2** V
